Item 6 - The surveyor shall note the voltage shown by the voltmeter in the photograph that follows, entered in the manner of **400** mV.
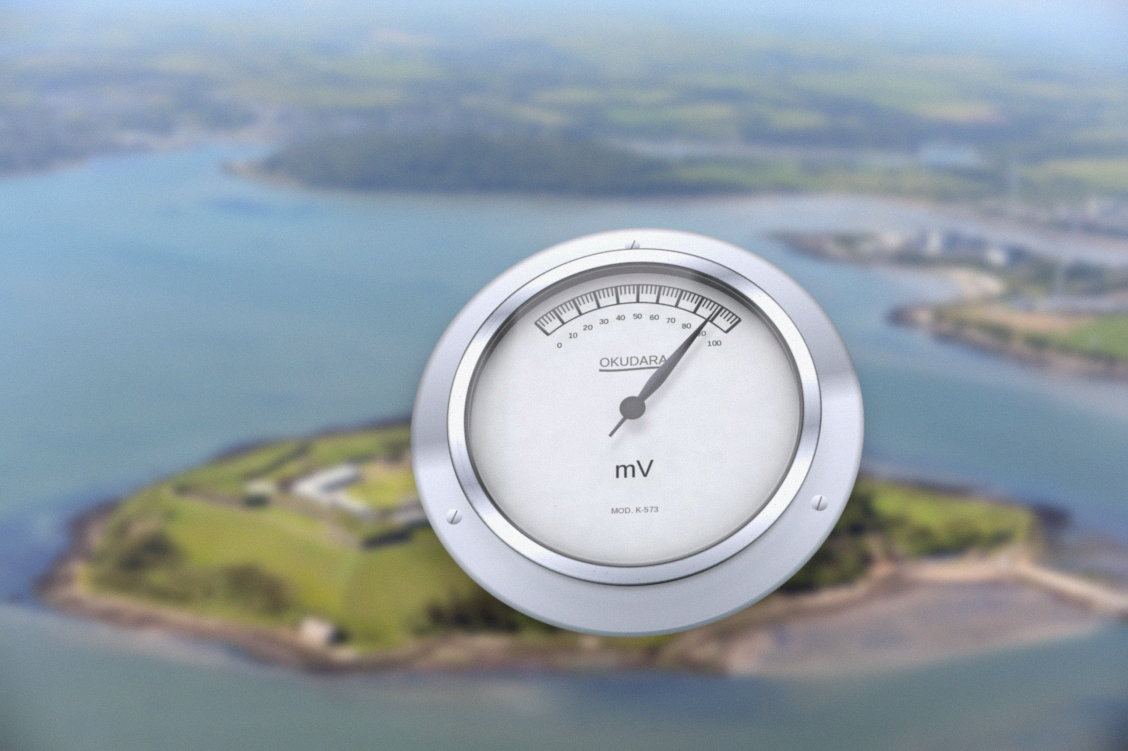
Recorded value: **90** mV
